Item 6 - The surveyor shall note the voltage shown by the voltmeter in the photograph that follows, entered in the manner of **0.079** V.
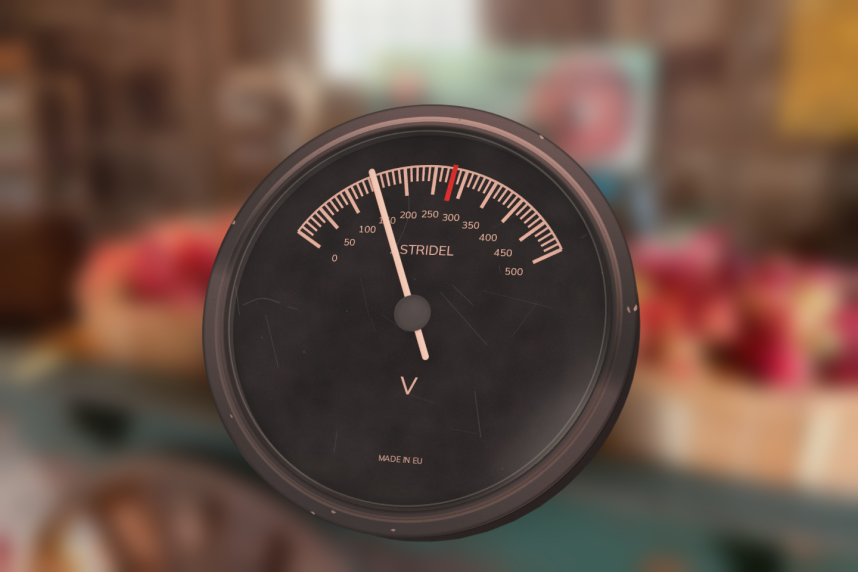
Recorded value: **150** V
